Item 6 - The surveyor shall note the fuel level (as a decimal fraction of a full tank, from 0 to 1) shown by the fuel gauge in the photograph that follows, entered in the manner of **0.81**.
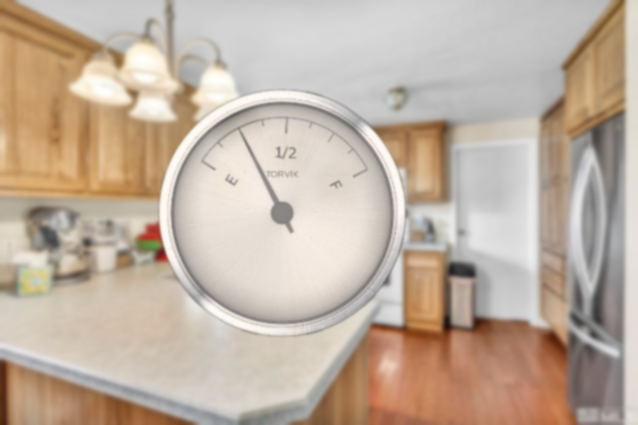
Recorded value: **0.25**
